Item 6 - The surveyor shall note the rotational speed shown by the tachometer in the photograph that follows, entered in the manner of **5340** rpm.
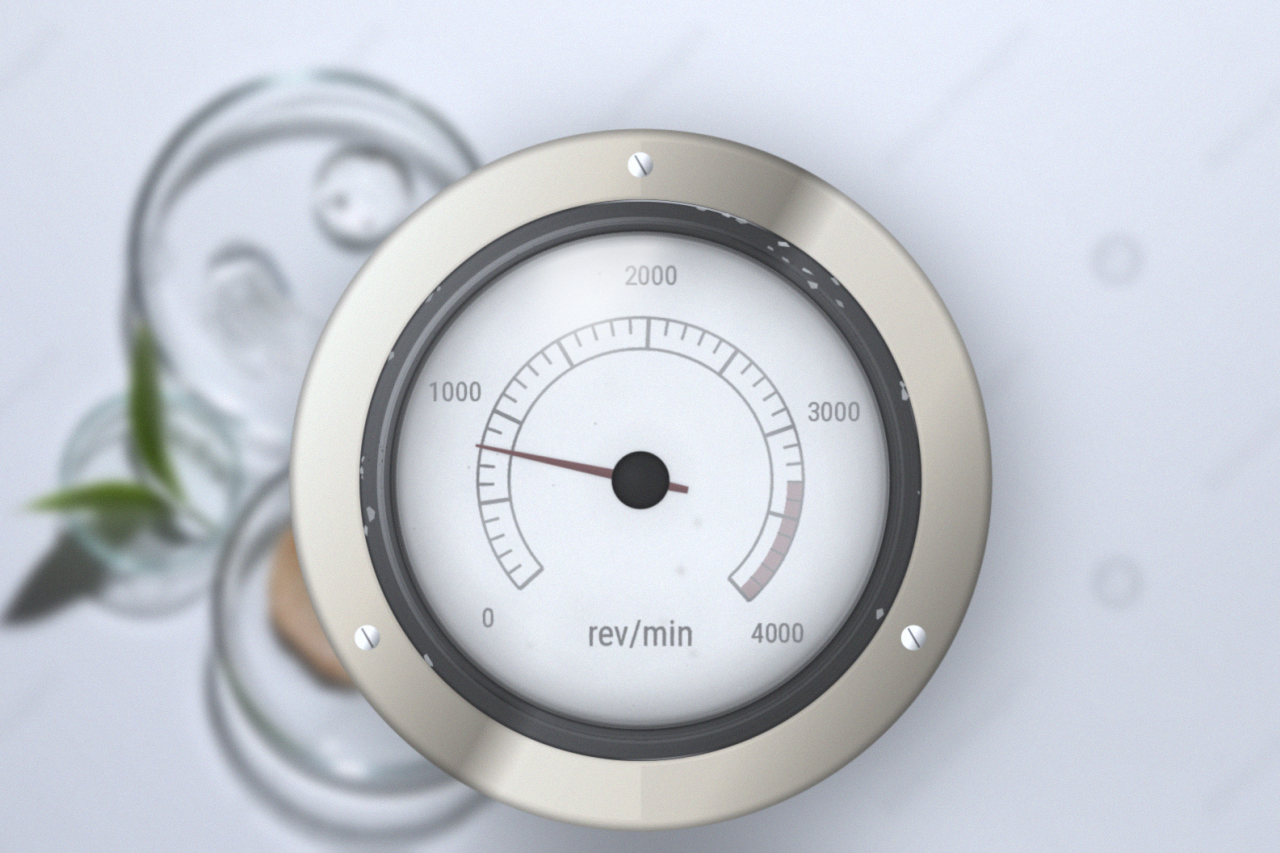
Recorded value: **800** rpm
